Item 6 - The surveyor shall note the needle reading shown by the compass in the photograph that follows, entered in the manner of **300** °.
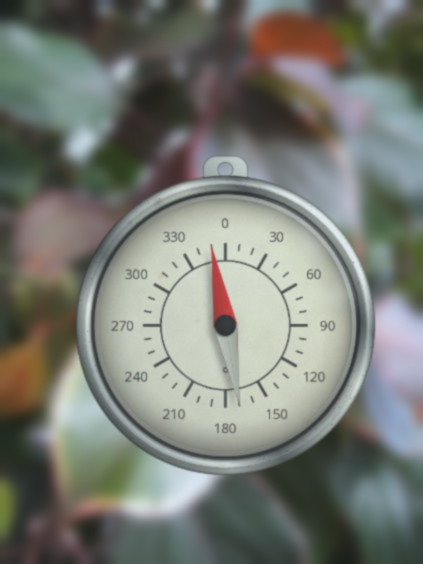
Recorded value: **350** °
